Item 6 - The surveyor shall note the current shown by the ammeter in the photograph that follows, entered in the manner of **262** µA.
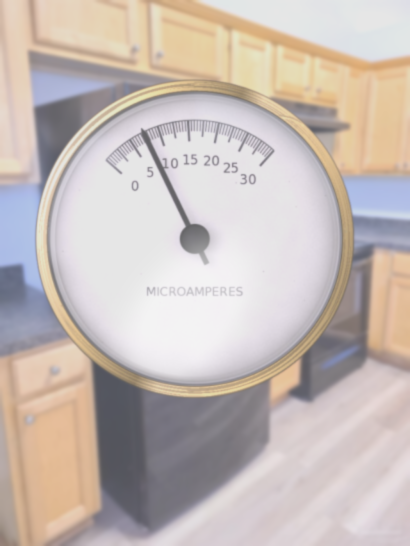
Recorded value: **7.5** µA
